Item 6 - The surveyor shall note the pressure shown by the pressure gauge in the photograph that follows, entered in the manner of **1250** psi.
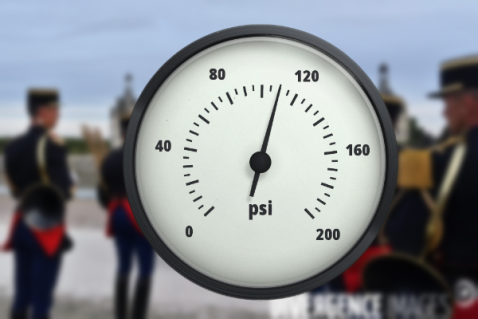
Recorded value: **110** psi
